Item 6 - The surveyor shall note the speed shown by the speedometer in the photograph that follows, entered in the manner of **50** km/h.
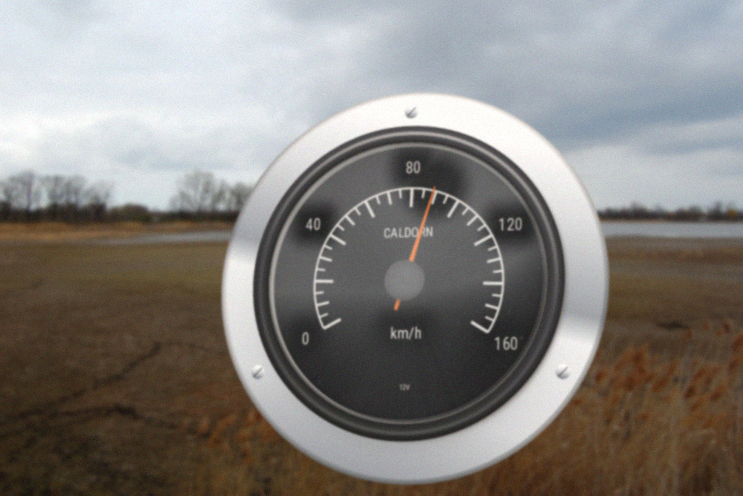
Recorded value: **90** km/h
